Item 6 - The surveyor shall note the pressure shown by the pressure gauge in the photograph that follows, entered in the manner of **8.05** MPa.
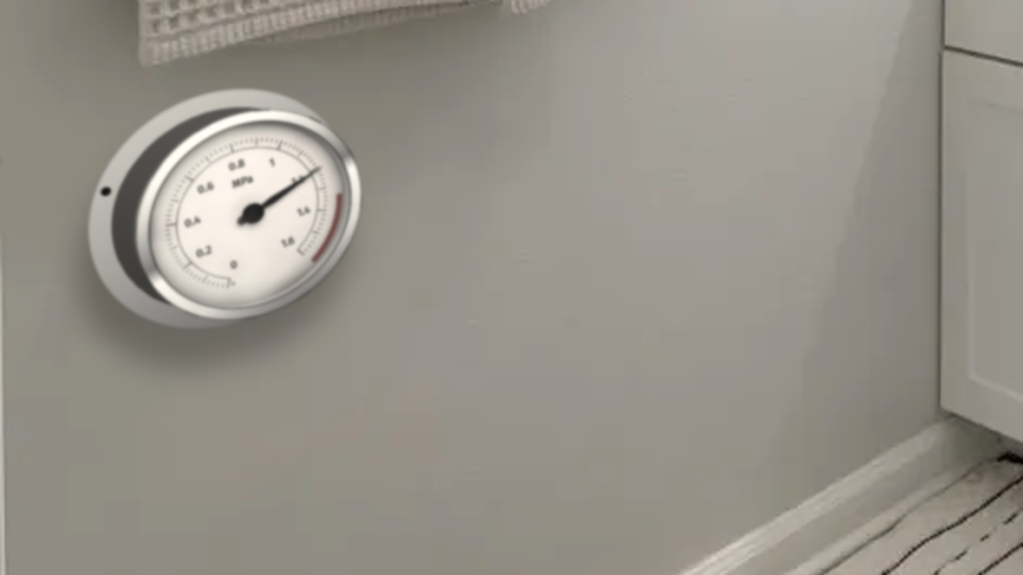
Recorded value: **1.2** MPa
